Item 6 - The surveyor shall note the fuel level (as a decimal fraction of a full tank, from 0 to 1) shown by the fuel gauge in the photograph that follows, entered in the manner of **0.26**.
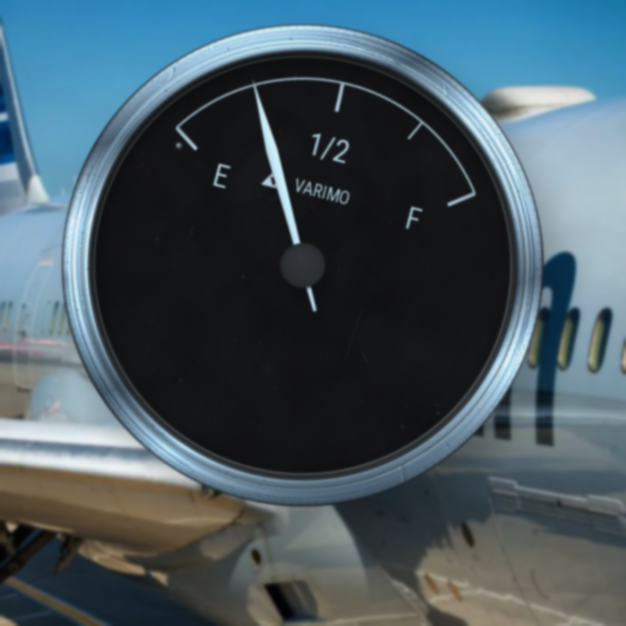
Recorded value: **0.25**
